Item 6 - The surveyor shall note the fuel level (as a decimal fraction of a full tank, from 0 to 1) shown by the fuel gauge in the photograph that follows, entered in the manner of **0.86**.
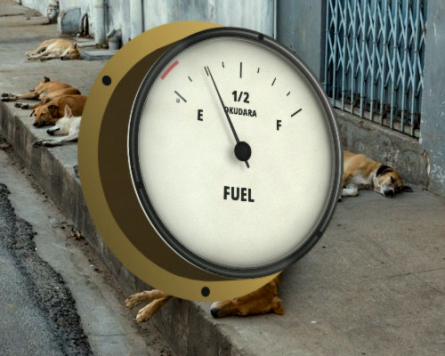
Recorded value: **0.25**
